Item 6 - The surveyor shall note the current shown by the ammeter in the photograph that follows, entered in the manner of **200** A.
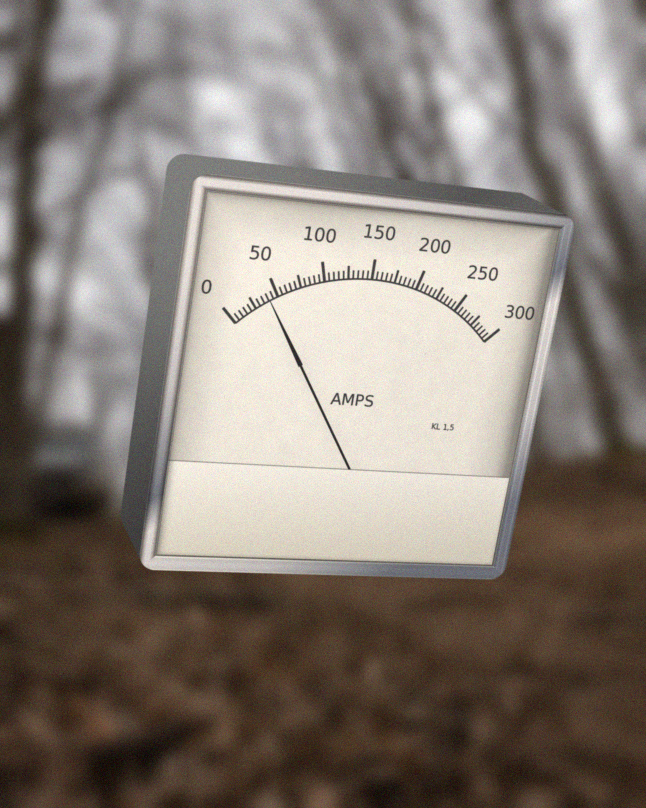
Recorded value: **40** A
